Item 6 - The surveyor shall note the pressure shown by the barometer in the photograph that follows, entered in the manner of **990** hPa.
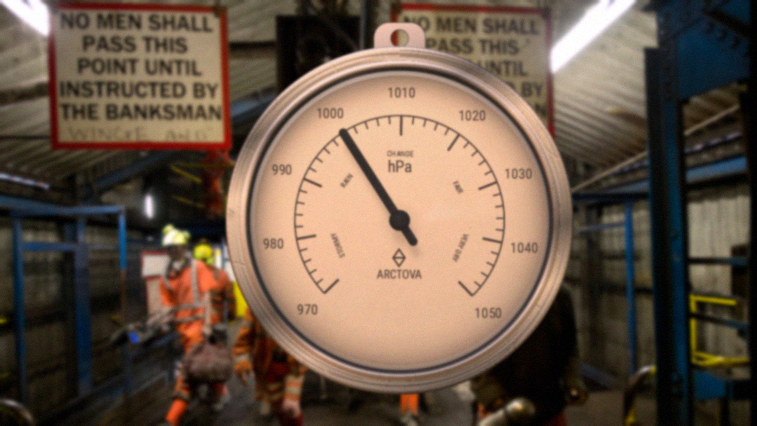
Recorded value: **1000** hPa
